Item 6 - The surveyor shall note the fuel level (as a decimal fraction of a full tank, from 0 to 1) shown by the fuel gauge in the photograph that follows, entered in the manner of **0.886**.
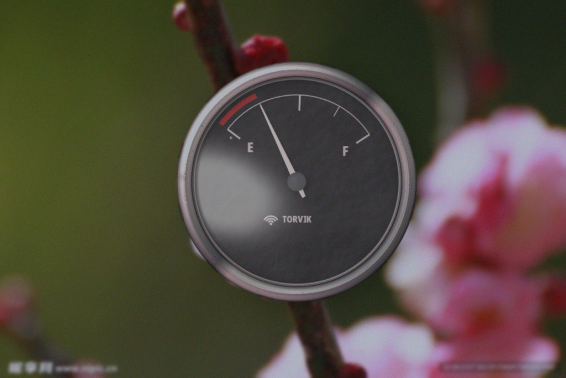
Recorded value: **0.25**
